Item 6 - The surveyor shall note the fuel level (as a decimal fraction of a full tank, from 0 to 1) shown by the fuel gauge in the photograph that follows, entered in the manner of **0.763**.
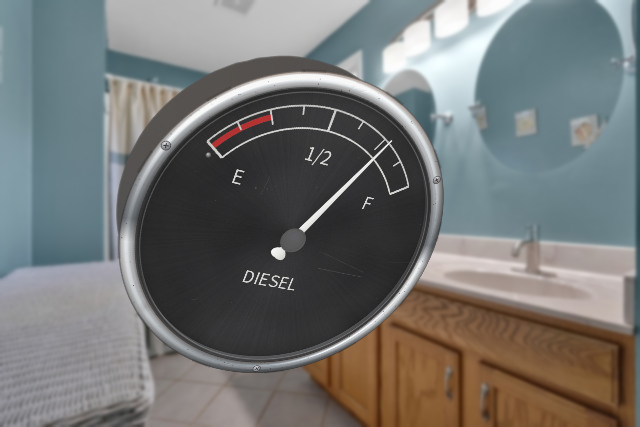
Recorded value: **0.75**
